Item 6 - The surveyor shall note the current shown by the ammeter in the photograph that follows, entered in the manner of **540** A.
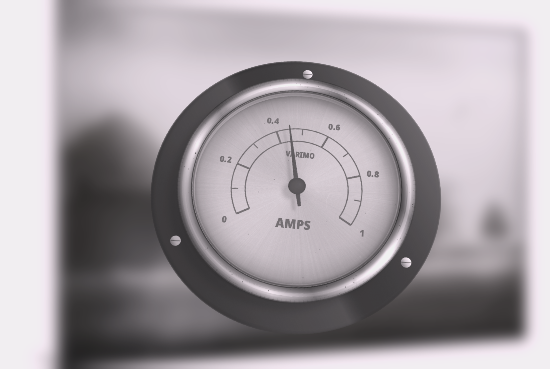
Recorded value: **0.45** A
